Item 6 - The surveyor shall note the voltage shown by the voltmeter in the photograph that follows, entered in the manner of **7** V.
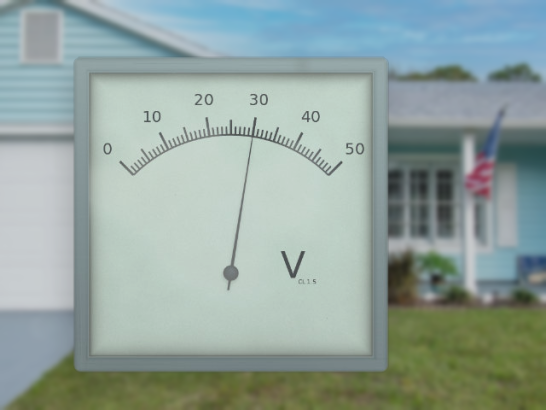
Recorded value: **30** V
